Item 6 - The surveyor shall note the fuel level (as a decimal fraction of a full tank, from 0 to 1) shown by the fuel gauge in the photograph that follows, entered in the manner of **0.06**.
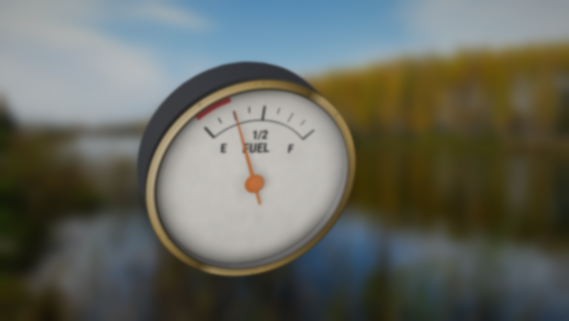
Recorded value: **0.25**
